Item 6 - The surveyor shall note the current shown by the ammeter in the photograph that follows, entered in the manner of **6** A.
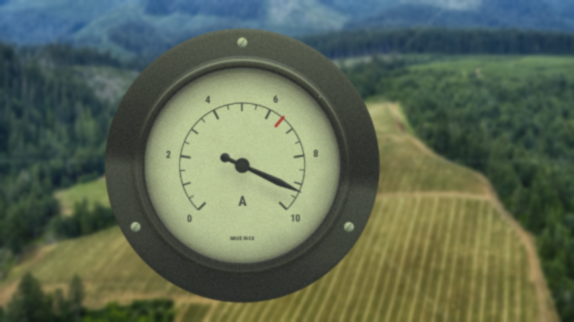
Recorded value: **9.25** A
